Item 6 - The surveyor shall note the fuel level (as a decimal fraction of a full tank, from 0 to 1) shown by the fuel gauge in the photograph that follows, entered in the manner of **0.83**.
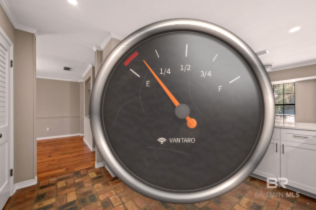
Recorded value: **0.125**
